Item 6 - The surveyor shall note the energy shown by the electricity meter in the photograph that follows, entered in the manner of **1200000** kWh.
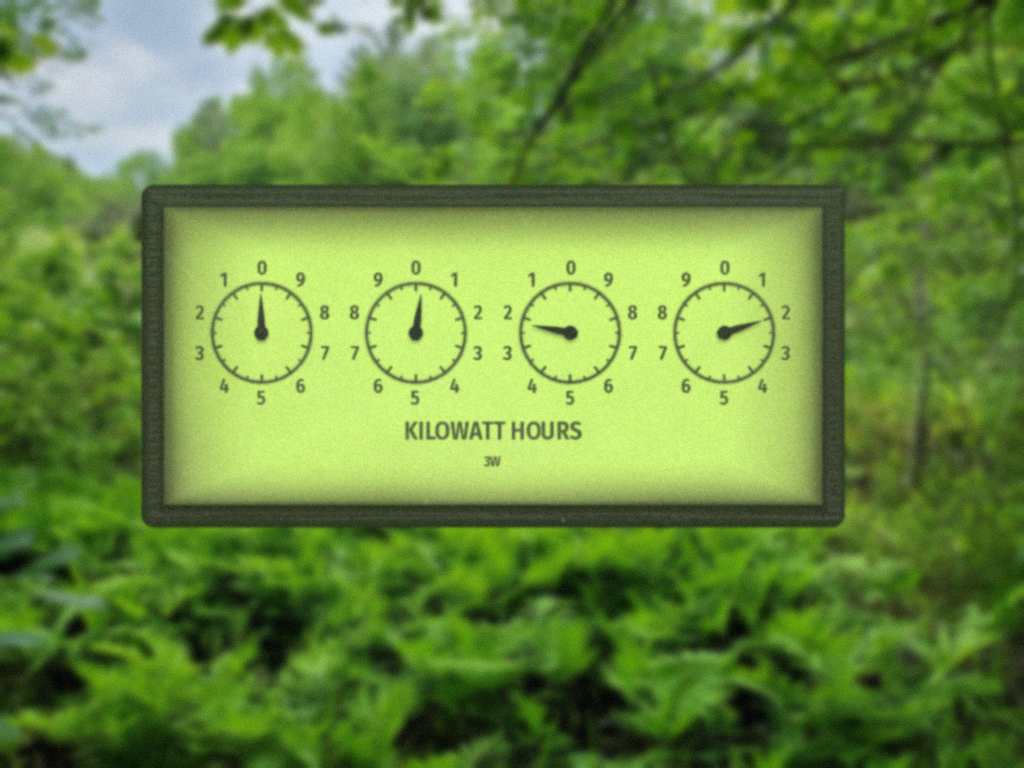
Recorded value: **22** kWh
